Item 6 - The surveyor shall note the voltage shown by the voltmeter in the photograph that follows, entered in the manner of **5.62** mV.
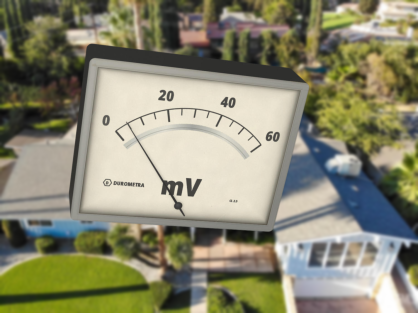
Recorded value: **5** mV
